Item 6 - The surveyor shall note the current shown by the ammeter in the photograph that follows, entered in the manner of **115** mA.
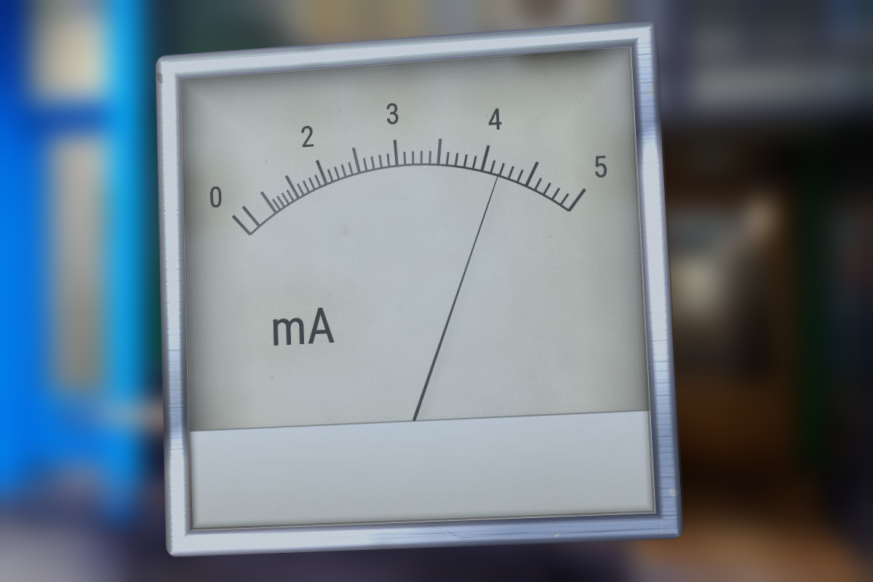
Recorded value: **4.2** mA
